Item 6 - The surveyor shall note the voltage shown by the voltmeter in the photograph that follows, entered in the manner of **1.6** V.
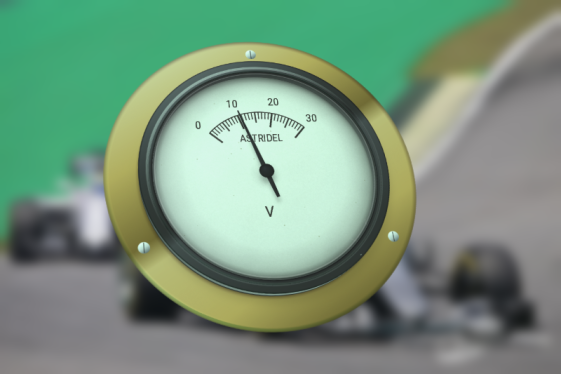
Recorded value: **10** V
